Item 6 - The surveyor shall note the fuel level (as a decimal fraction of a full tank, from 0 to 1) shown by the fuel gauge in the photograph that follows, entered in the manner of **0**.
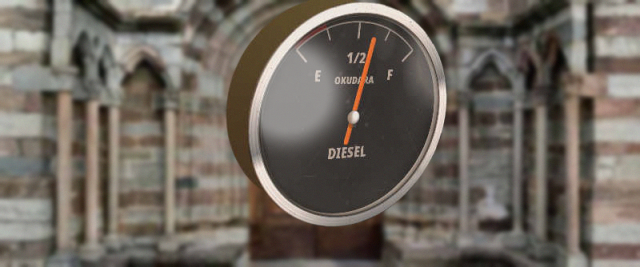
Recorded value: **0.625**
